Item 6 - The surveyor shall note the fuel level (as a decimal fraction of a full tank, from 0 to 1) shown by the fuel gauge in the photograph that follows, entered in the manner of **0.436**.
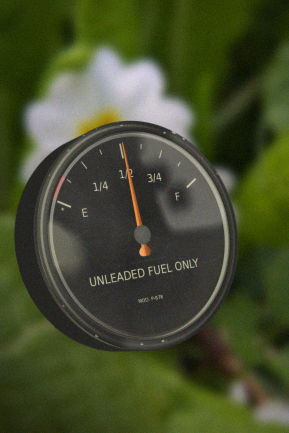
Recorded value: **0.5**
